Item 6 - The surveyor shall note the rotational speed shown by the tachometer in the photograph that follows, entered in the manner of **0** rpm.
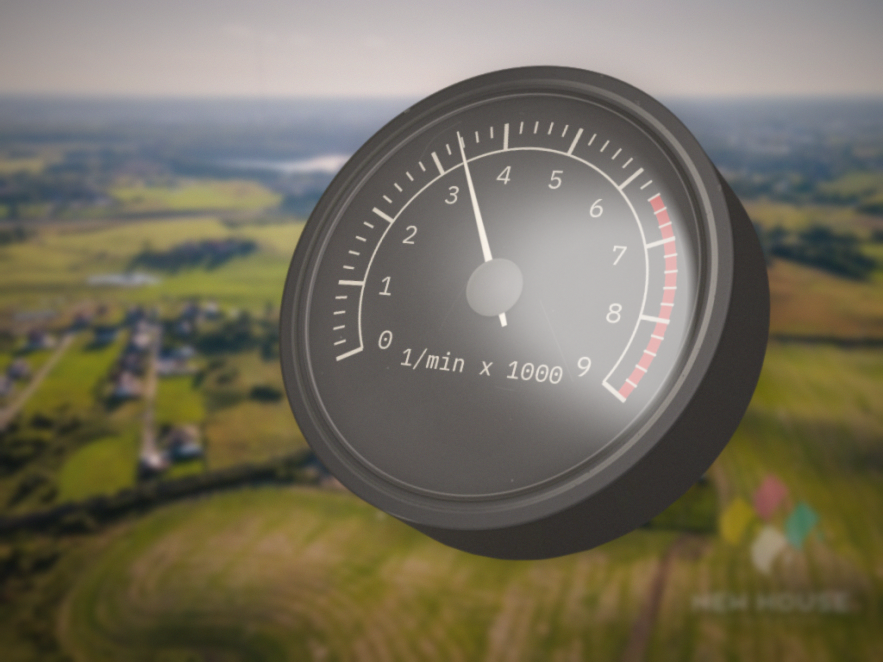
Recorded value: **3400** rpm
